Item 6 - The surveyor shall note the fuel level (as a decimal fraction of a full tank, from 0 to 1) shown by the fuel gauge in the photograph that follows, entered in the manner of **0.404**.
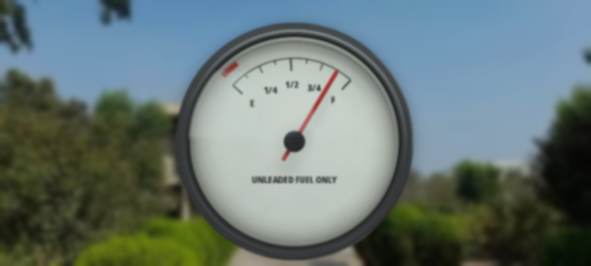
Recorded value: **0.875**
